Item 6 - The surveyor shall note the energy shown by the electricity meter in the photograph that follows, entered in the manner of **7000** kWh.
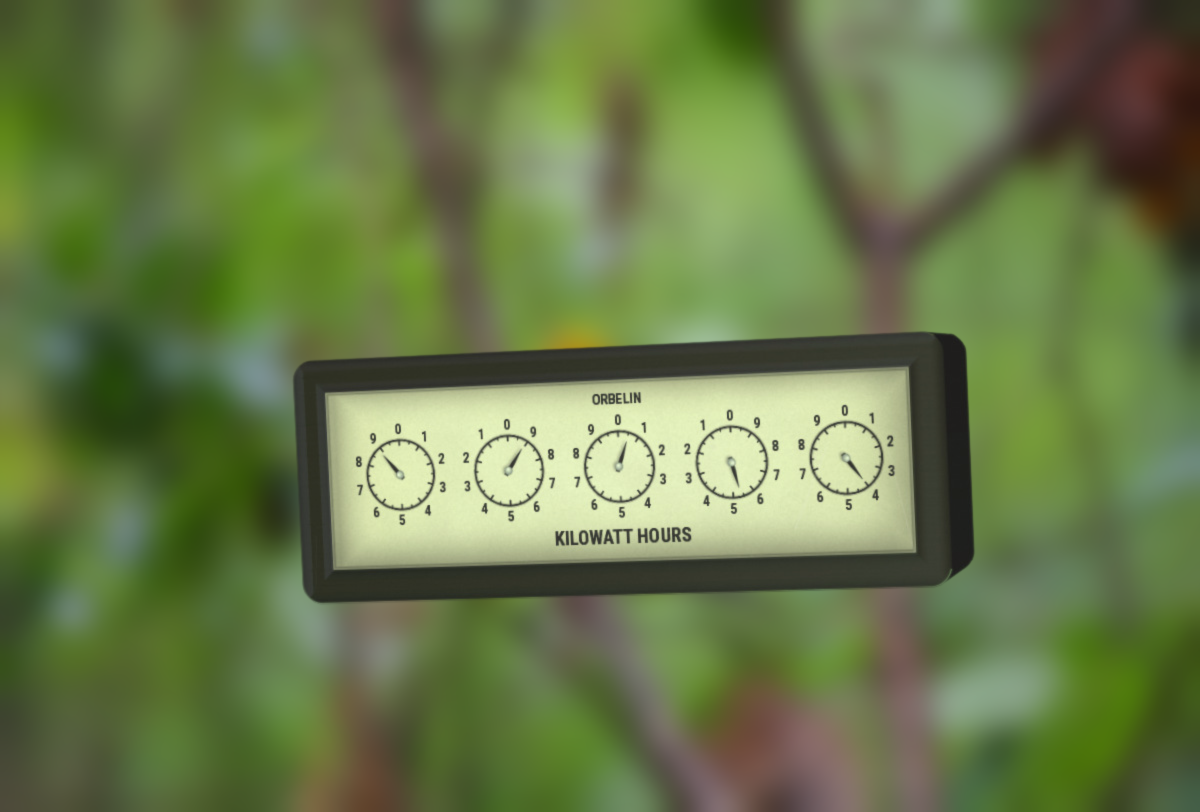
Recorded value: **89054** kWh
